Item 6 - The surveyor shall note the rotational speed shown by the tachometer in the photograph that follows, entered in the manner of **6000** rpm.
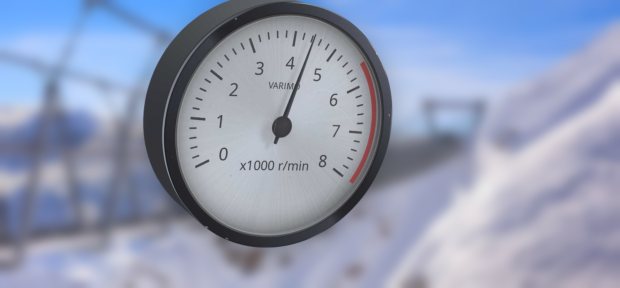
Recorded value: **4400** rpm
